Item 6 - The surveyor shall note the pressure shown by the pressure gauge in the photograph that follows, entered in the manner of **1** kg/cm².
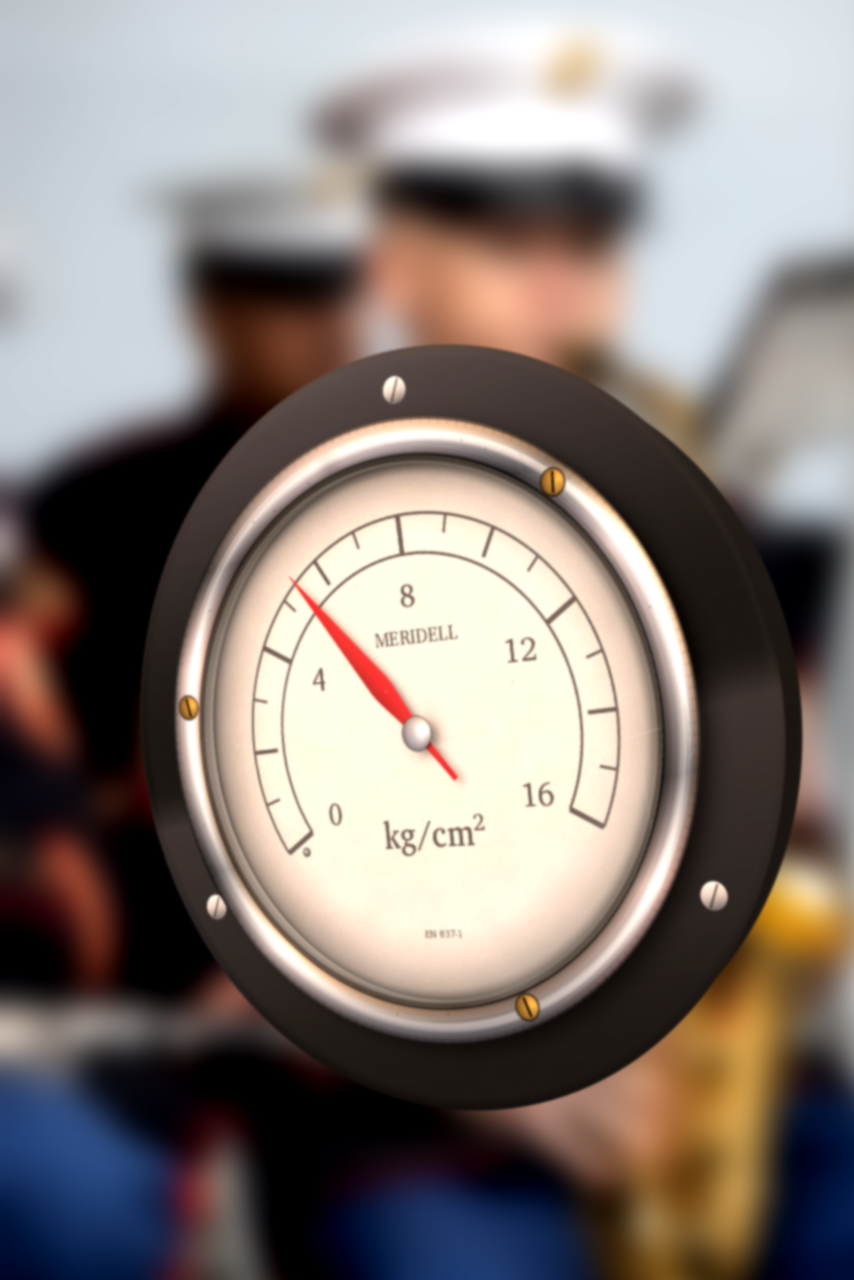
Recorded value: **5.5** kg/cm²
